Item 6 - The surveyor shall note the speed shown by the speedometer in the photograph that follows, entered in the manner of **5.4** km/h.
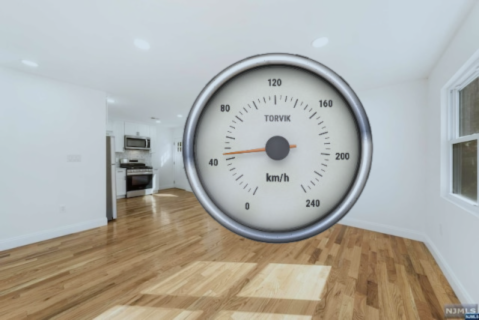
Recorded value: **45** km/h
